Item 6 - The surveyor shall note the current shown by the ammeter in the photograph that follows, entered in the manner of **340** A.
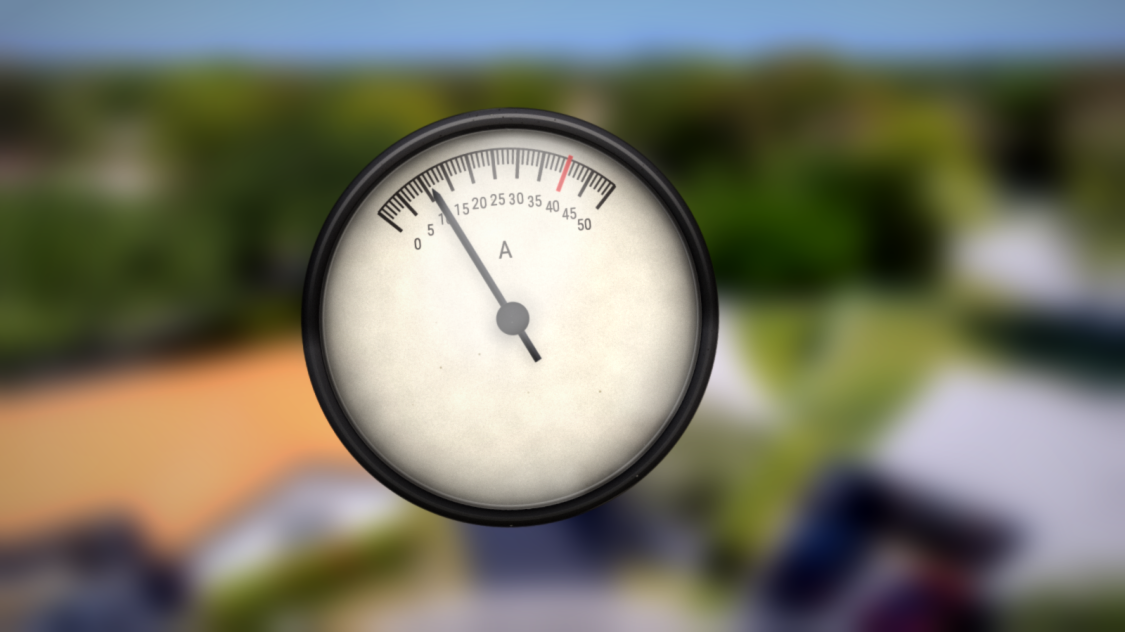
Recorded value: **11** A
